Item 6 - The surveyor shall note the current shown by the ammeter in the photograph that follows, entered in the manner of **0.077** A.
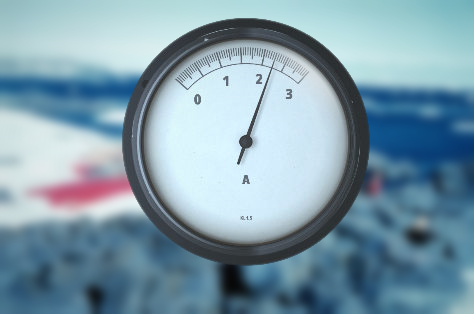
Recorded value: **2.25** A
